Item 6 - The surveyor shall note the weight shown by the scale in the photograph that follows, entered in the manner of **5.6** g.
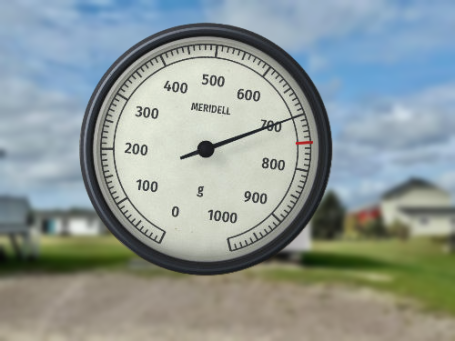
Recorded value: **700** g
